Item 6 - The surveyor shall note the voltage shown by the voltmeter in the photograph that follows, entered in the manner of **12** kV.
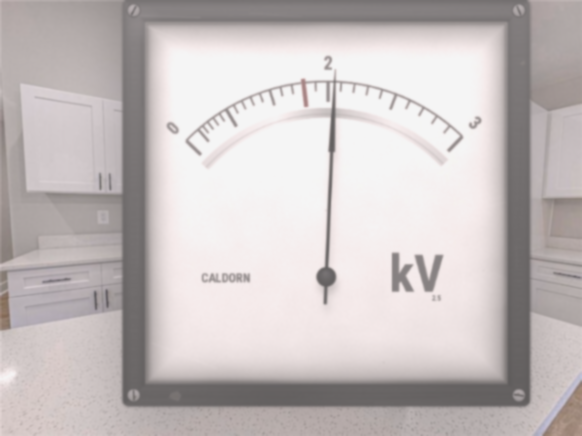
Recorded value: **2.05** kV
